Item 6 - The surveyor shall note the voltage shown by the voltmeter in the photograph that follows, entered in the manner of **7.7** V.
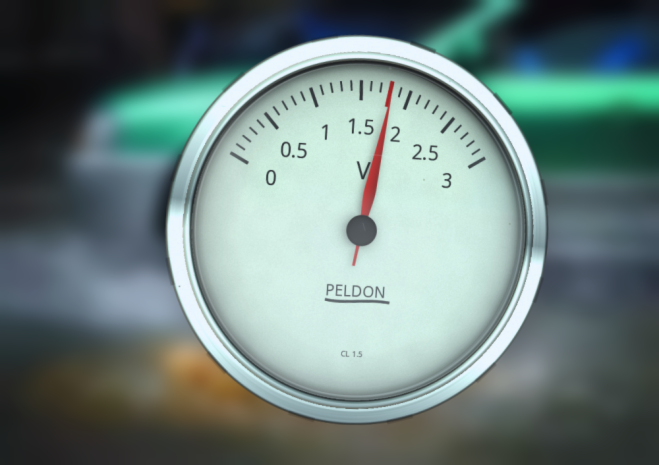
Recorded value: **1.8** V
